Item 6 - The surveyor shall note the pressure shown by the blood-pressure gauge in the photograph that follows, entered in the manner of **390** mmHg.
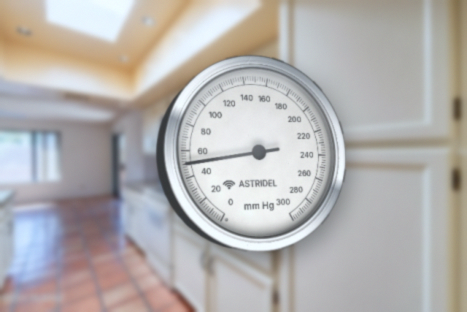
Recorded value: **50** mmHg
